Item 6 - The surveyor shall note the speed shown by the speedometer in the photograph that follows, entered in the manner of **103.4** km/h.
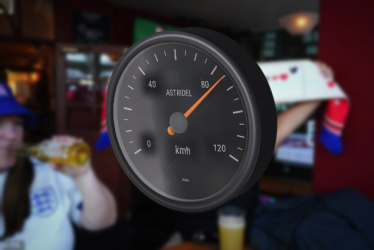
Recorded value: **85** km/h
